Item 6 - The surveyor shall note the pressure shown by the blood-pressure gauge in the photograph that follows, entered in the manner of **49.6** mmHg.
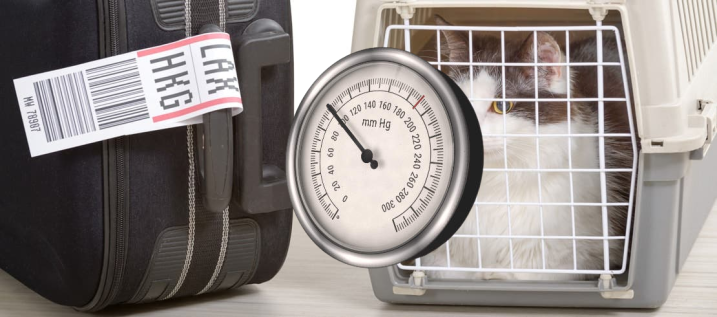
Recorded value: **100** mmHg
